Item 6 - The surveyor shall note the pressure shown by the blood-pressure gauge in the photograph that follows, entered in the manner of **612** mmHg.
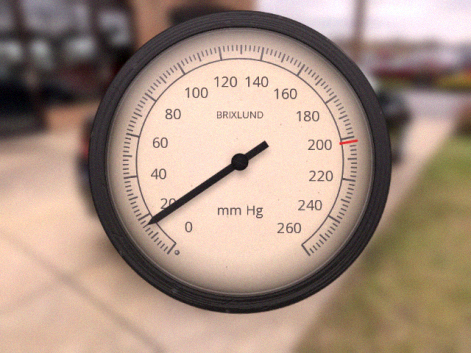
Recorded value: **16** mmHg
